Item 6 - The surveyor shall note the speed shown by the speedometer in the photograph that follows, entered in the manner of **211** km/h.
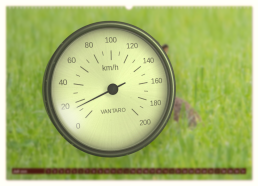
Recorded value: **15** km/h
